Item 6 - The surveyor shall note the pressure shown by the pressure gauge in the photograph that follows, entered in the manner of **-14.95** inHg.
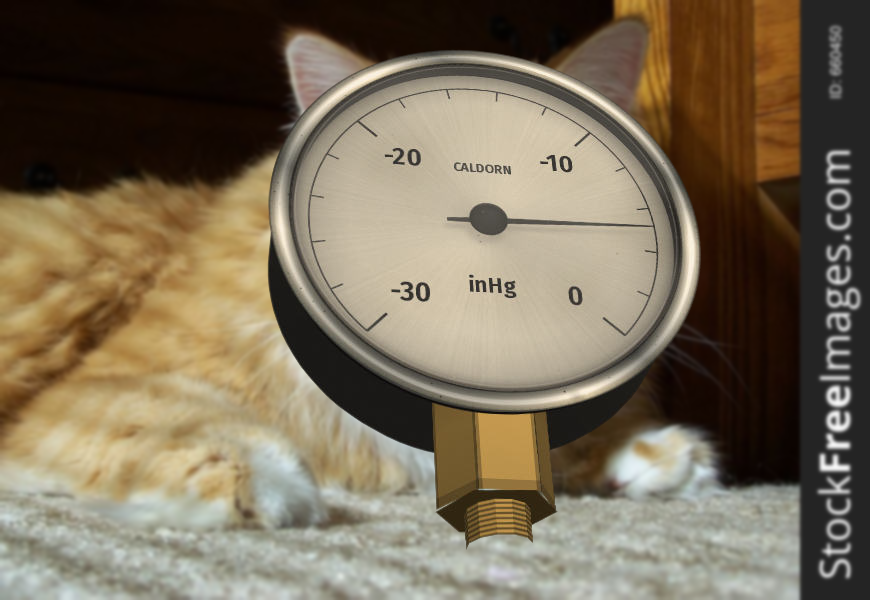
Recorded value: **-5** inHg
